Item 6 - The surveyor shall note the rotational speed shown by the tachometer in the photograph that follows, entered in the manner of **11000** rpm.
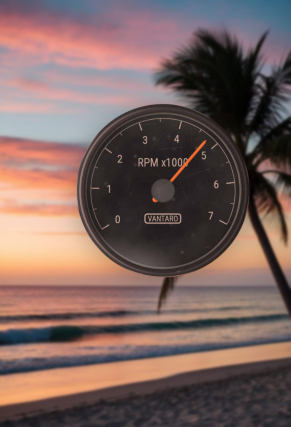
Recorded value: **4750** rpm
